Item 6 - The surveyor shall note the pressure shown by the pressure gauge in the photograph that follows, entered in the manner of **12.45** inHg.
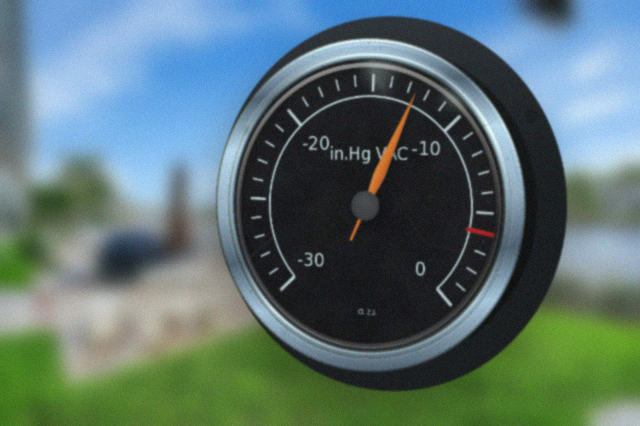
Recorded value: **-12.5** inHg
